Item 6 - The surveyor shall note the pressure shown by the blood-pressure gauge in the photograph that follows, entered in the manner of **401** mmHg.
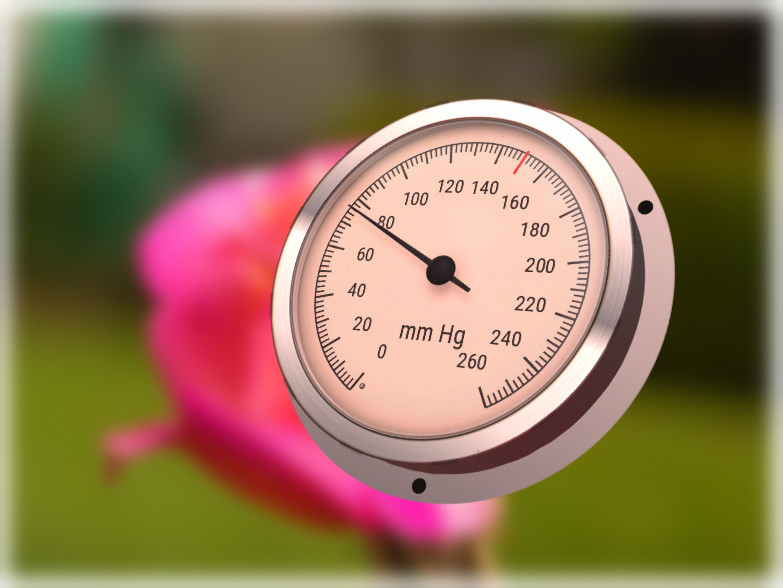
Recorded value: **76** mmHg
